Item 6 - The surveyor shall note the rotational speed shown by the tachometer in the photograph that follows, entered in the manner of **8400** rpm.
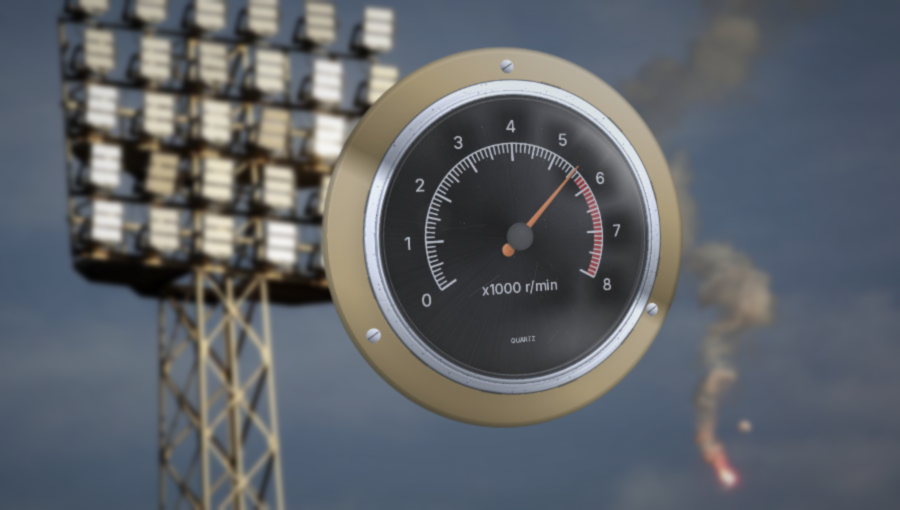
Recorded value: **5500** rpm
